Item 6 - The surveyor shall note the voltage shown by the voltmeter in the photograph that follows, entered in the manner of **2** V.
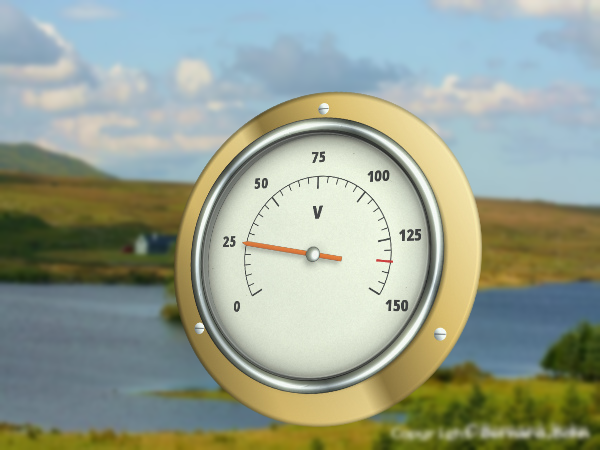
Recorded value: **25** V
